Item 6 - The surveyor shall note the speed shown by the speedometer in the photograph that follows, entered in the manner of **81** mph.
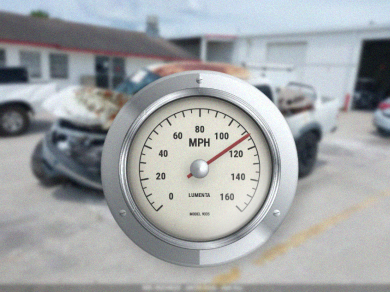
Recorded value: **112.5** mph
